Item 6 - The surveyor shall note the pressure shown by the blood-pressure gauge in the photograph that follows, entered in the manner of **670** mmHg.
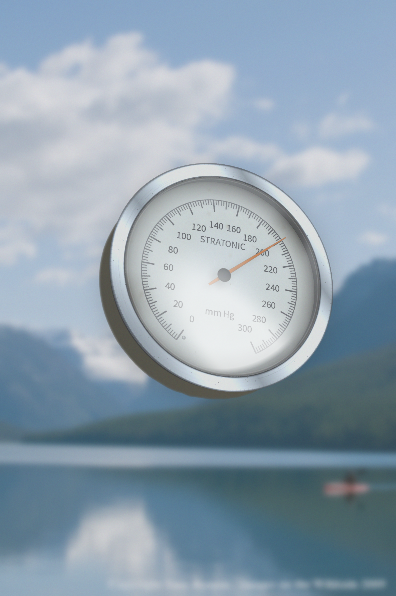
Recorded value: **200** mmHg
